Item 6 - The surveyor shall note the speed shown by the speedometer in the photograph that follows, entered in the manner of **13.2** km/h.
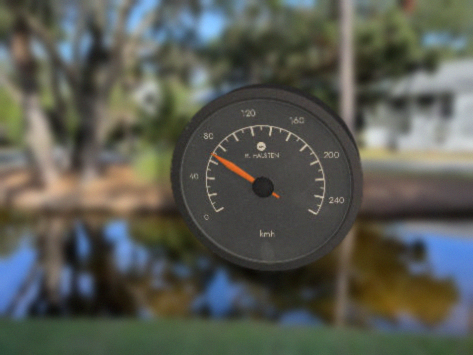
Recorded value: **70** km/h
